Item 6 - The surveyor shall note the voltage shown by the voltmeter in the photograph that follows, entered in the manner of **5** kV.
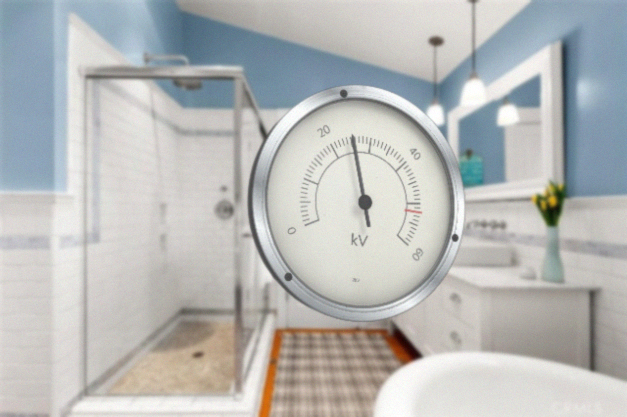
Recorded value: **25** kV
